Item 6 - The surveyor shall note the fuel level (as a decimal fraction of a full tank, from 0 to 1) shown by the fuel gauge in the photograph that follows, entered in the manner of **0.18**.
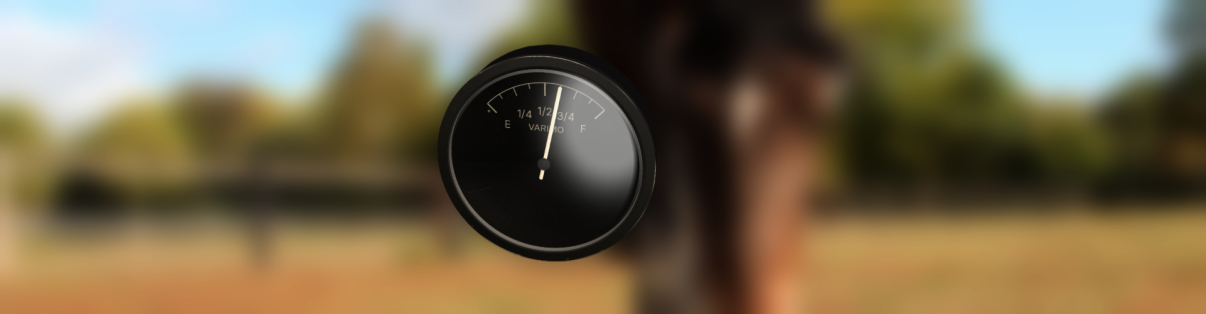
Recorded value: **0.625**
